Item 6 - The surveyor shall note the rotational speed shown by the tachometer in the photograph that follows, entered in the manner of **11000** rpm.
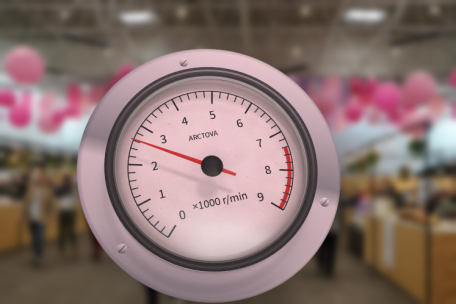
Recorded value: **2600** rpm
